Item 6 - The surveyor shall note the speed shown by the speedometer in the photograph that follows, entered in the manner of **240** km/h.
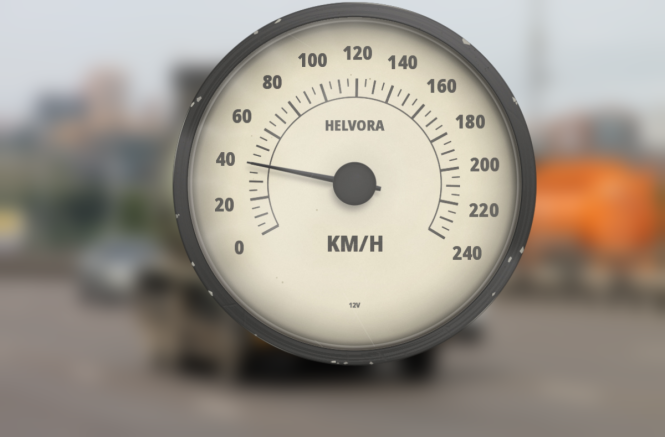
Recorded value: **40** km/h
